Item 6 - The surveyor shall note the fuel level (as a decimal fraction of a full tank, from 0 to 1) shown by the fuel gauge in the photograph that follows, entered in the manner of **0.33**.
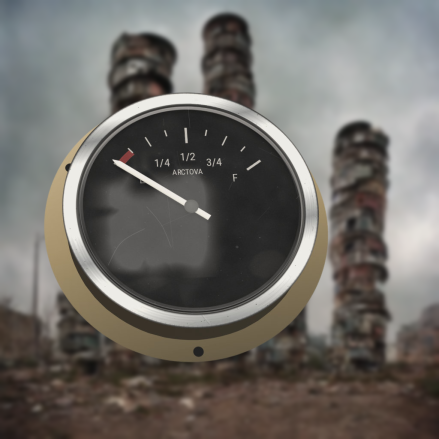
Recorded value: **0**
